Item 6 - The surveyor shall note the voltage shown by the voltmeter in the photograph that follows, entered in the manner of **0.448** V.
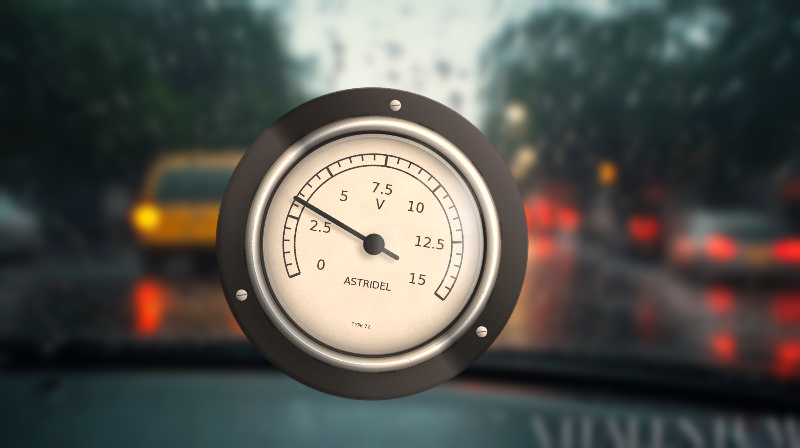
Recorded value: **3.25** V
